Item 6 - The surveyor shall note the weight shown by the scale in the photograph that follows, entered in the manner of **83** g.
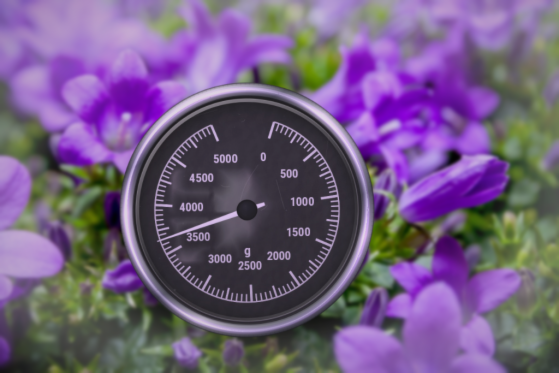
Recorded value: **3650** g
